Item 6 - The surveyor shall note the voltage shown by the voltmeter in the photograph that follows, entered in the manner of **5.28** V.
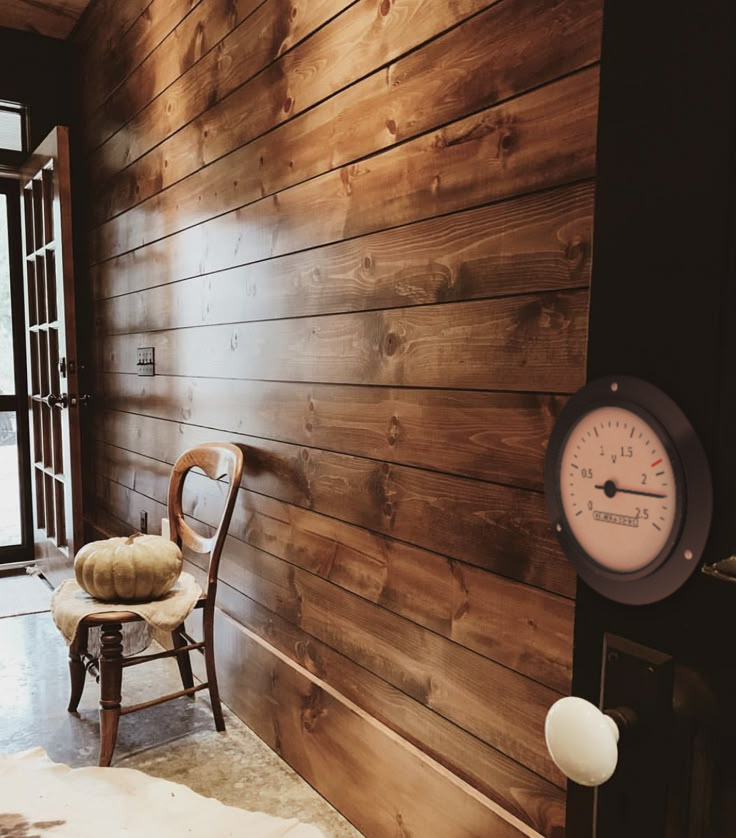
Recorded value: **2.2** V
